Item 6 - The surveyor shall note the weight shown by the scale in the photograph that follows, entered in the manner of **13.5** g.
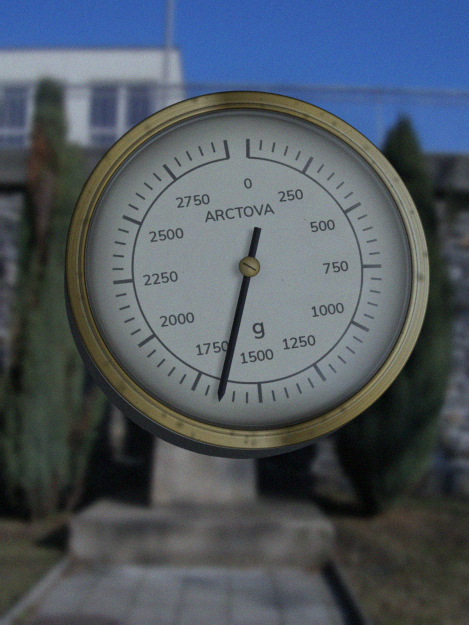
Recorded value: **1650** g
